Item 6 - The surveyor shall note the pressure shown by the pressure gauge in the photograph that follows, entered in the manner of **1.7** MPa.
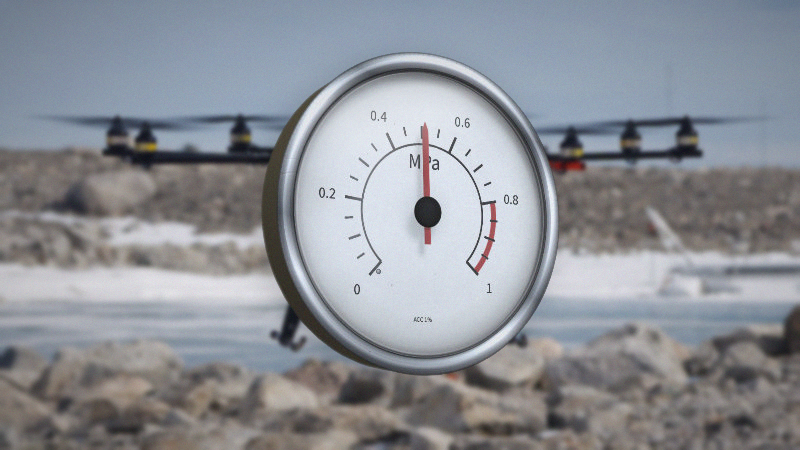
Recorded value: **0.5** MPa
